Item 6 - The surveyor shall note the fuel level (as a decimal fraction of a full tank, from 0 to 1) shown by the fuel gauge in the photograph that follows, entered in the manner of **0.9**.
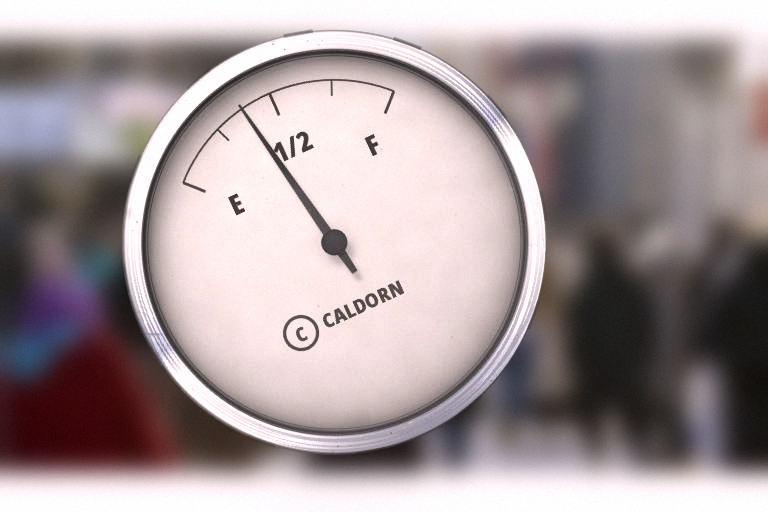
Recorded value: **0.375**
